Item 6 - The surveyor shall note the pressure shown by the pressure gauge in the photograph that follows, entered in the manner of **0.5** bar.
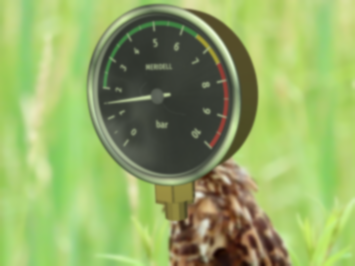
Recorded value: **1.5** bar
